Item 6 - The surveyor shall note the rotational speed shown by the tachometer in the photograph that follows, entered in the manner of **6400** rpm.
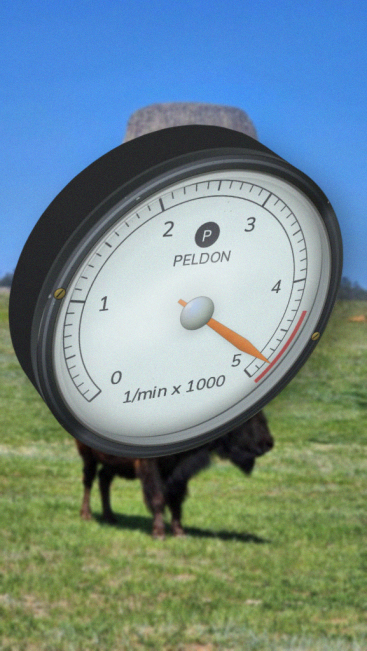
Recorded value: **4800** rpm
